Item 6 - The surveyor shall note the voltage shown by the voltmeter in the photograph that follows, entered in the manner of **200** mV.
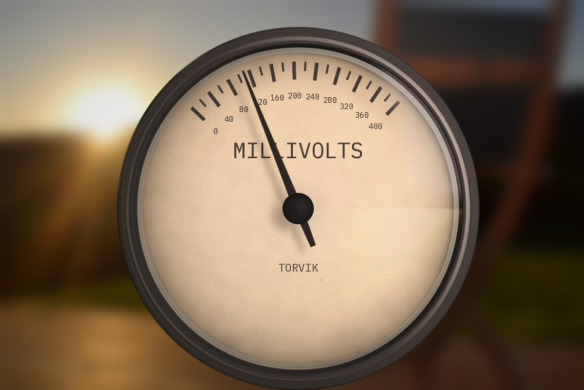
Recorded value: **110** mV
